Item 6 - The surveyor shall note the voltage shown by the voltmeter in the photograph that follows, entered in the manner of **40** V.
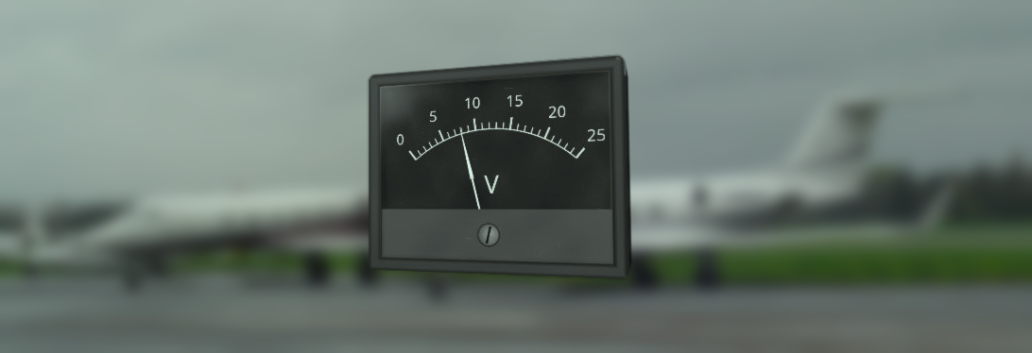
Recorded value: **8** V
